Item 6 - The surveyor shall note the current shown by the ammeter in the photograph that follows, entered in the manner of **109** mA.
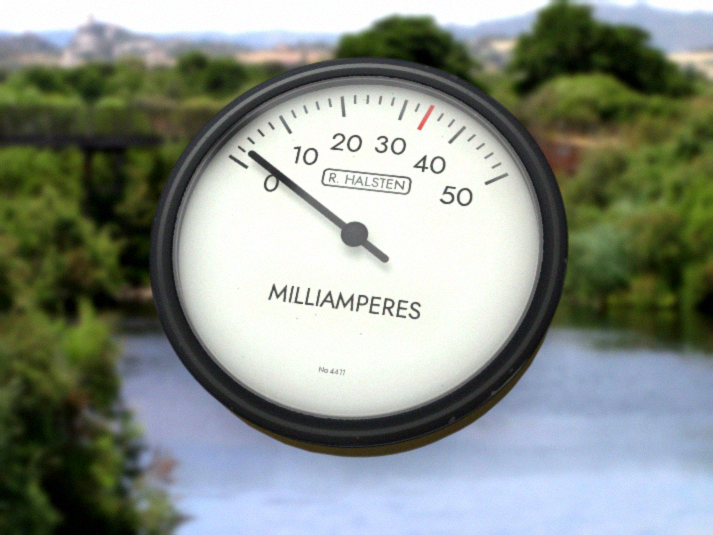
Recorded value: **2** mA
